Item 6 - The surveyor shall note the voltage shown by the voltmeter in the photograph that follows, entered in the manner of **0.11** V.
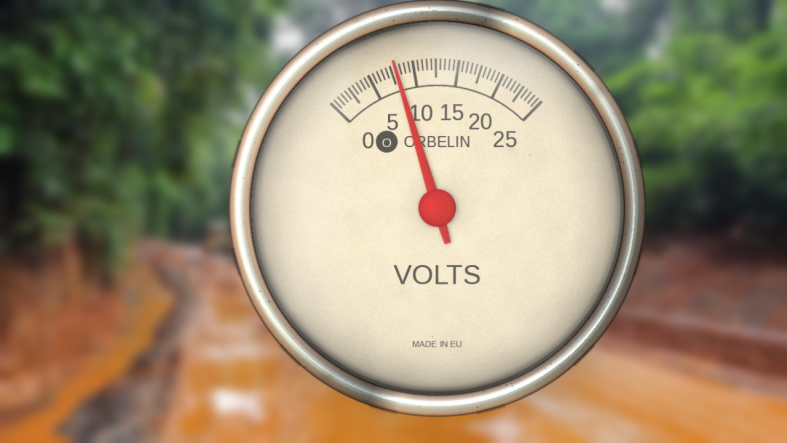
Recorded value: **8** V
